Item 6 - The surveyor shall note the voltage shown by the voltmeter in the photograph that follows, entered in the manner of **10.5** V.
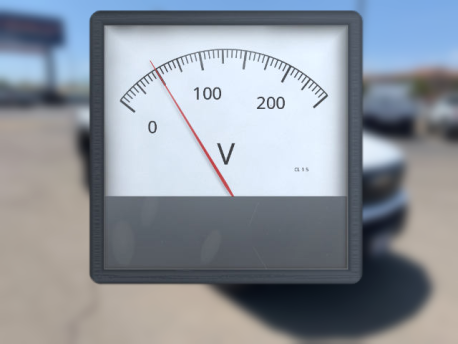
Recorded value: **50** V
